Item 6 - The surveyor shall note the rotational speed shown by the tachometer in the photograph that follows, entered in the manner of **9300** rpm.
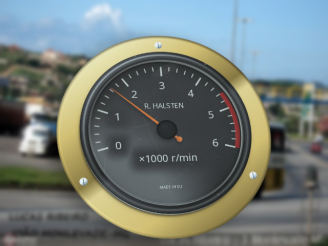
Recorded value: **1600** rpm
